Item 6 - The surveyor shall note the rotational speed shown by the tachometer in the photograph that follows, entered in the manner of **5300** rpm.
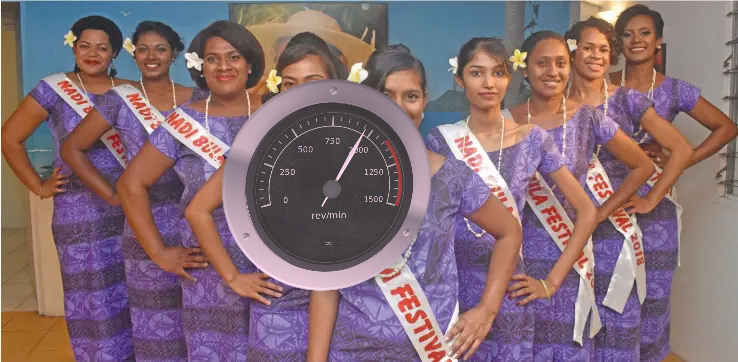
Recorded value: **950** rpm
